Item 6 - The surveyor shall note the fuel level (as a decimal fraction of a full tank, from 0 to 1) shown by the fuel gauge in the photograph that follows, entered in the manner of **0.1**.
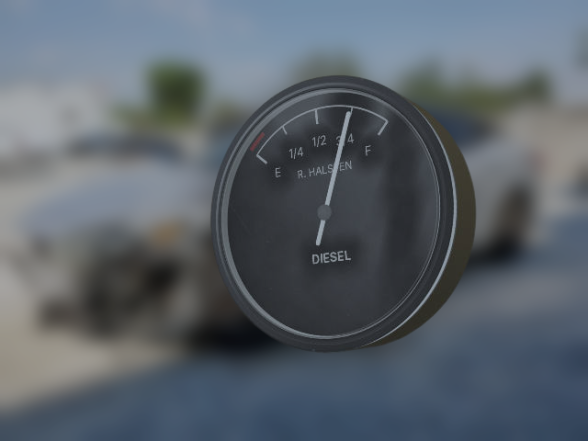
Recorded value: **0.75**
